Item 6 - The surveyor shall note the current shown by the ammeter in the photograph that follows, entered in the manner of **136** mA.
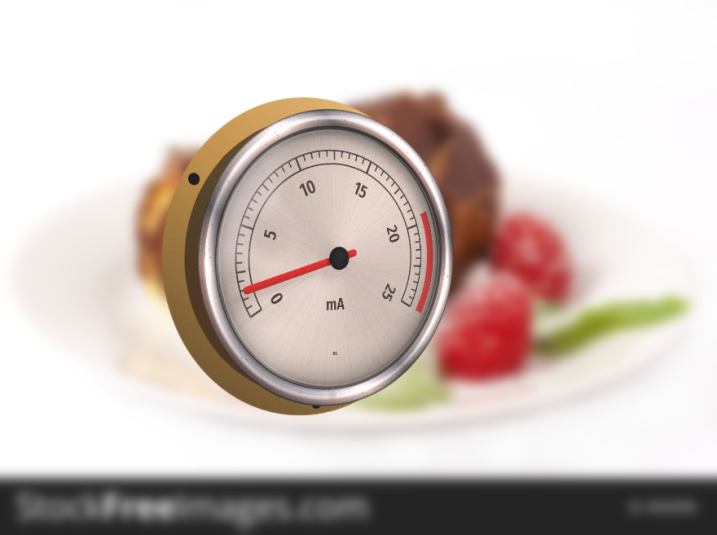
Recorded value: **1.5** mA
